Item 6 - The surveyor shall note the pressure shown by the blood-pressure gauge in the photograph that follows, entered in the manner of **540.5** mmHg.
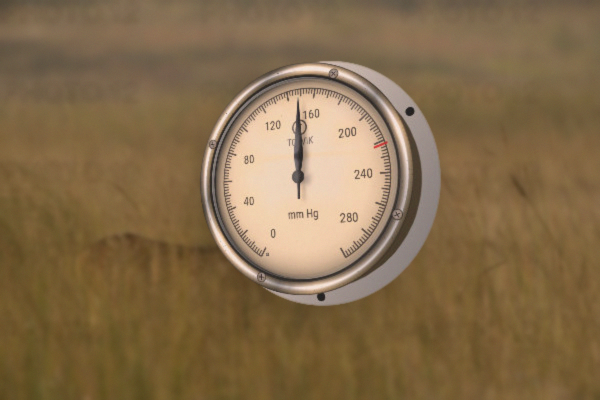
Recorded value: **150** mmHg
